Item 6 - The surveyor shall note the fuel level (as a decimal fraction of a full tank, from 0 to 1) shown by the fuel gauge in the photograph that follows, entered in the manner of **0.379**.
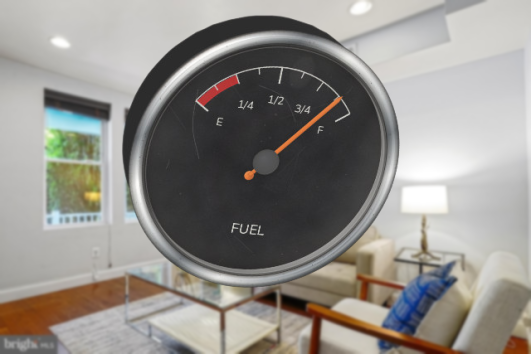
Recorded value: **0.875**
